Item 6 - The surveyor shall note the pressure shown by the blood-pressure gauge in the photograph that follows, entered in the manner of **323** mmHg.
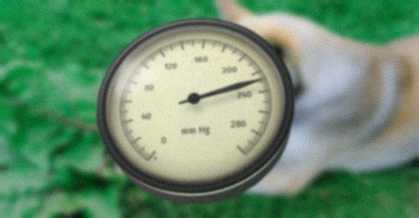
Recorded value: **230** mmHg
